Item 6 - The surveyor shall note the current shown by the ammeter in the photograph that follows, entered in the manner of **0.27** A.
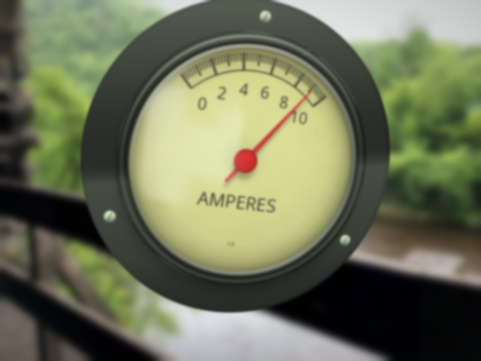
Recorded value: **9** A
